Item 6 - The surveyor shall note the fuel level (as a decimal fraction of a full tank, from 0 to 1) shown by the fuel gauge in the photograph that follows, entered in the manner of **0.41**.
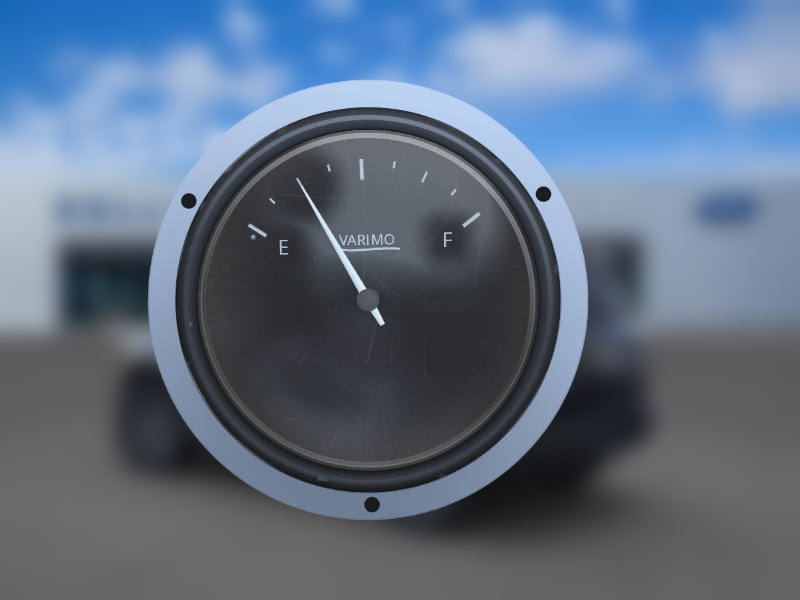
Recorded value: **0.25**
